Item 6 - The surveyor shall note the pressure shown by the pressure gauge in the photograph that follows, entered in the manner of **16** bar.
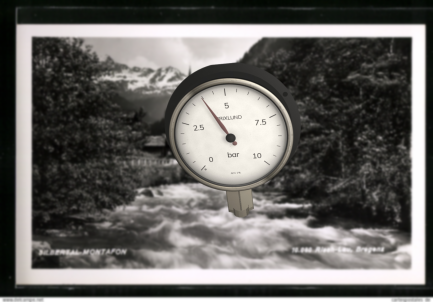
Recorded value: **4** bar
